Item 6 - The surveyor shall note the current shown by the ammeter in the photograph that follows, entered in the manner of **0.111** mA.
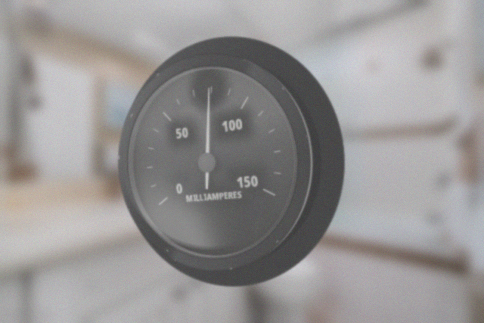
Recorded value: **80** mA
